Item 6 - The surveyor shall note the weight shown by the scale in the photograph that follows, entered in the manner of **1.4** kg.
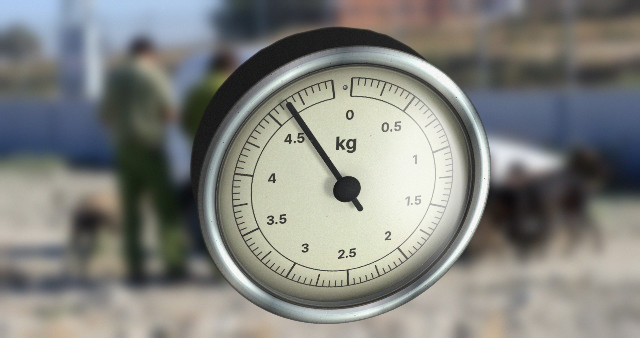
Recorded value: **4.65** kg
